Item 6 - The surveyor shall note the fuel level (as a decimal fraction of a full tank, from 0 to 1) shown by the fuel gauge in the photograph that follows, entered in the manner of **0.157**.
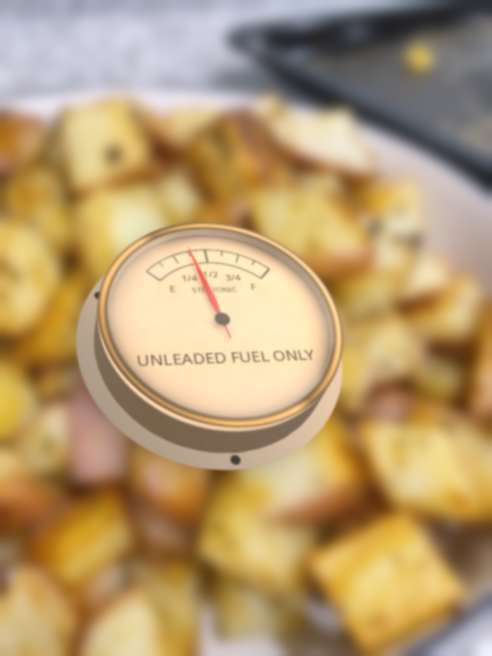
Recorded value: **0.375**
